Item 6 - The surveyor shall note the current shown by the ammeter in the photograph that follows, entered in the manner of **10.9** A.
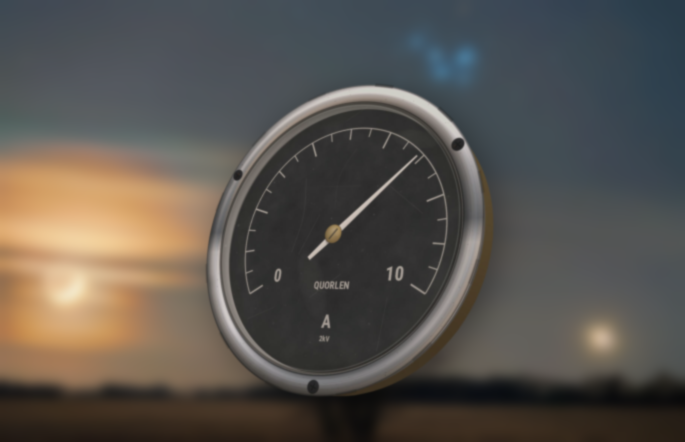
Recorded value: **7** A
